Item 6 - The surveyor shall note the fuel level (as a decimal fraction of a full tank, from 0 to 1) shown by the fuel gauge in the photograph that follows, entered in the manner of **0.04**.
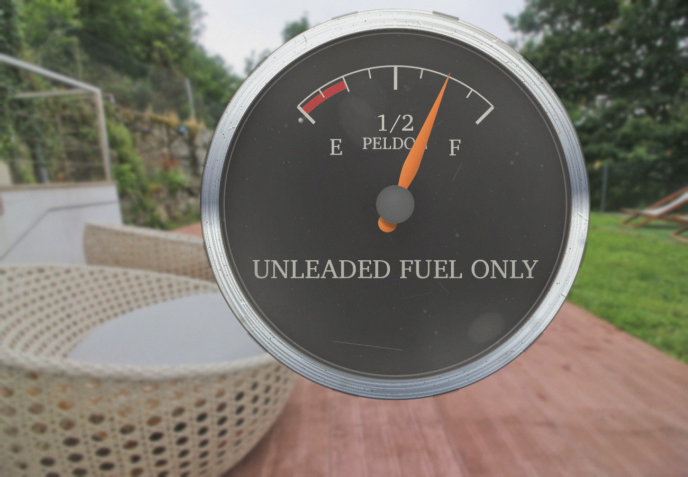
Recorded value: **0.75**
